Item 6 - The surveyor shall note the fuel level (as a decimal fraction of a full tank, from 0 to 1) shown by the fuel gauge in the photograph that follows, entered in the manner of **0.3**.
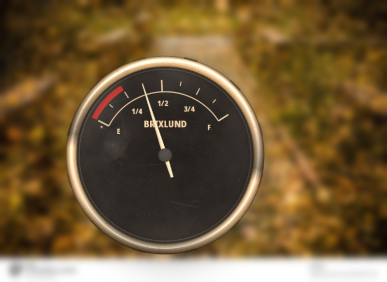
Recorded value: **0.375**
